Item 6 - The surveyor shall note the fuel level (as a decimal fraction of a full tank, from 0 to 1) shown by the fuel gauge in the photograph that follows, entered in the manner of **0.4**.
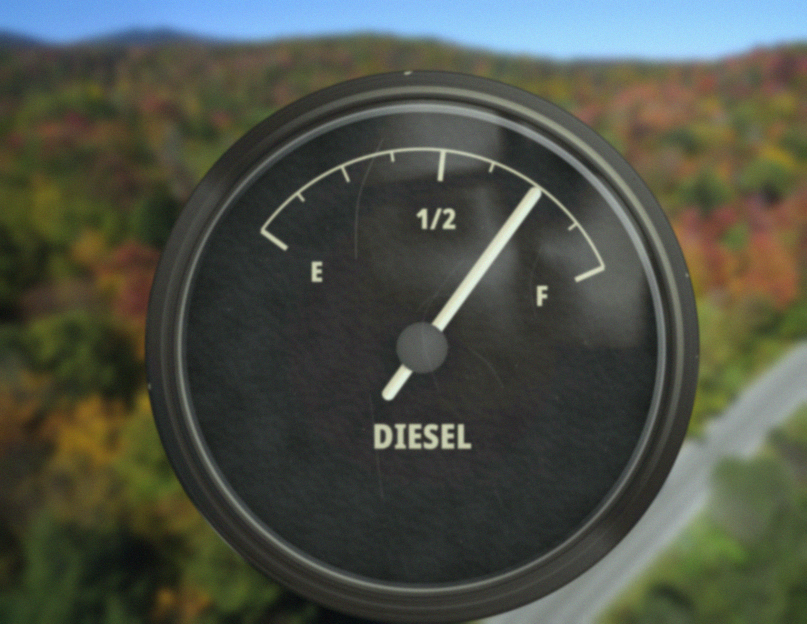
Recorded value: **0.75**
